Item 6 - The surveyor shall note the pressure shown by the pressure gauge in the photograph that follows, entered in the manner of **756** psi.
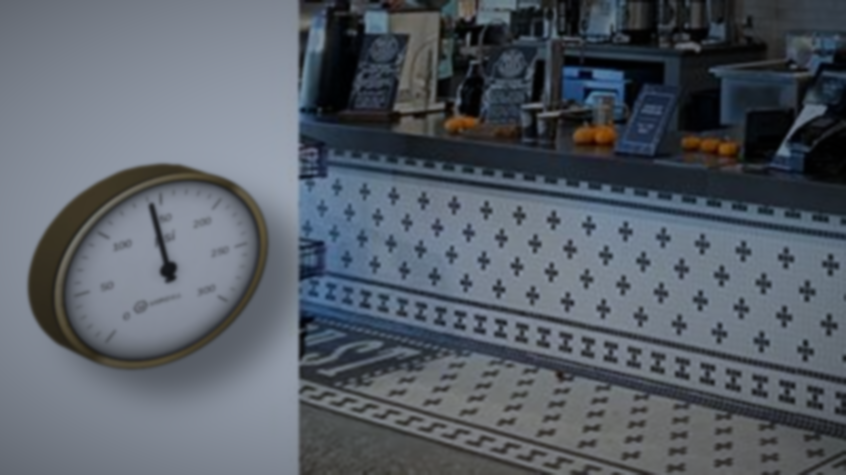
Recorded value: **140** psi
